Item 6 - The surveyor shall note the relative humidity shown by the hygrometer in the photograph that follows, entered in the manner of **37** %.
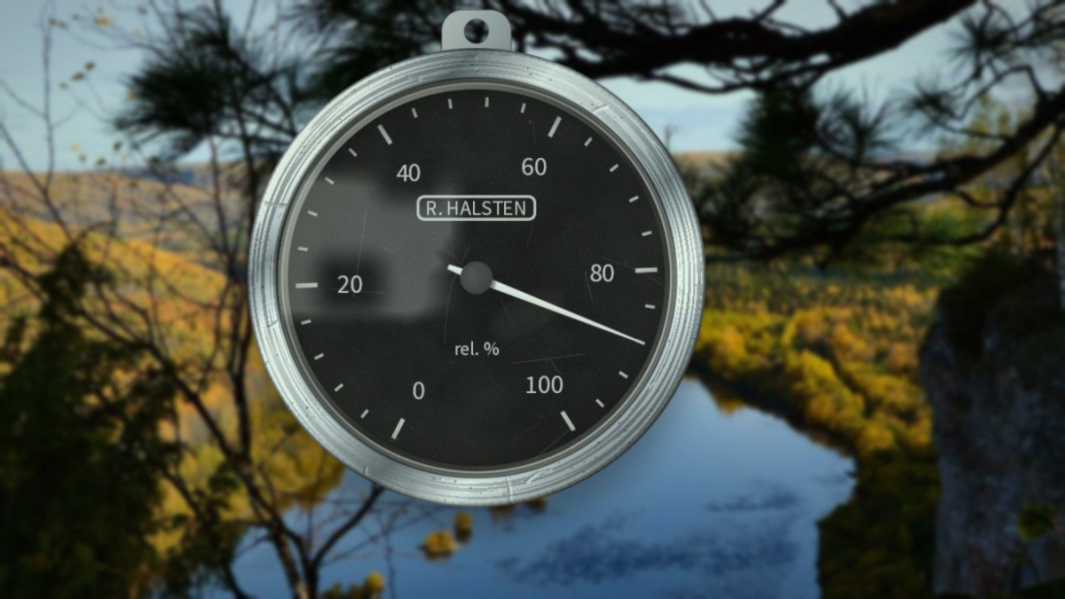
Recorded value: **88** %
